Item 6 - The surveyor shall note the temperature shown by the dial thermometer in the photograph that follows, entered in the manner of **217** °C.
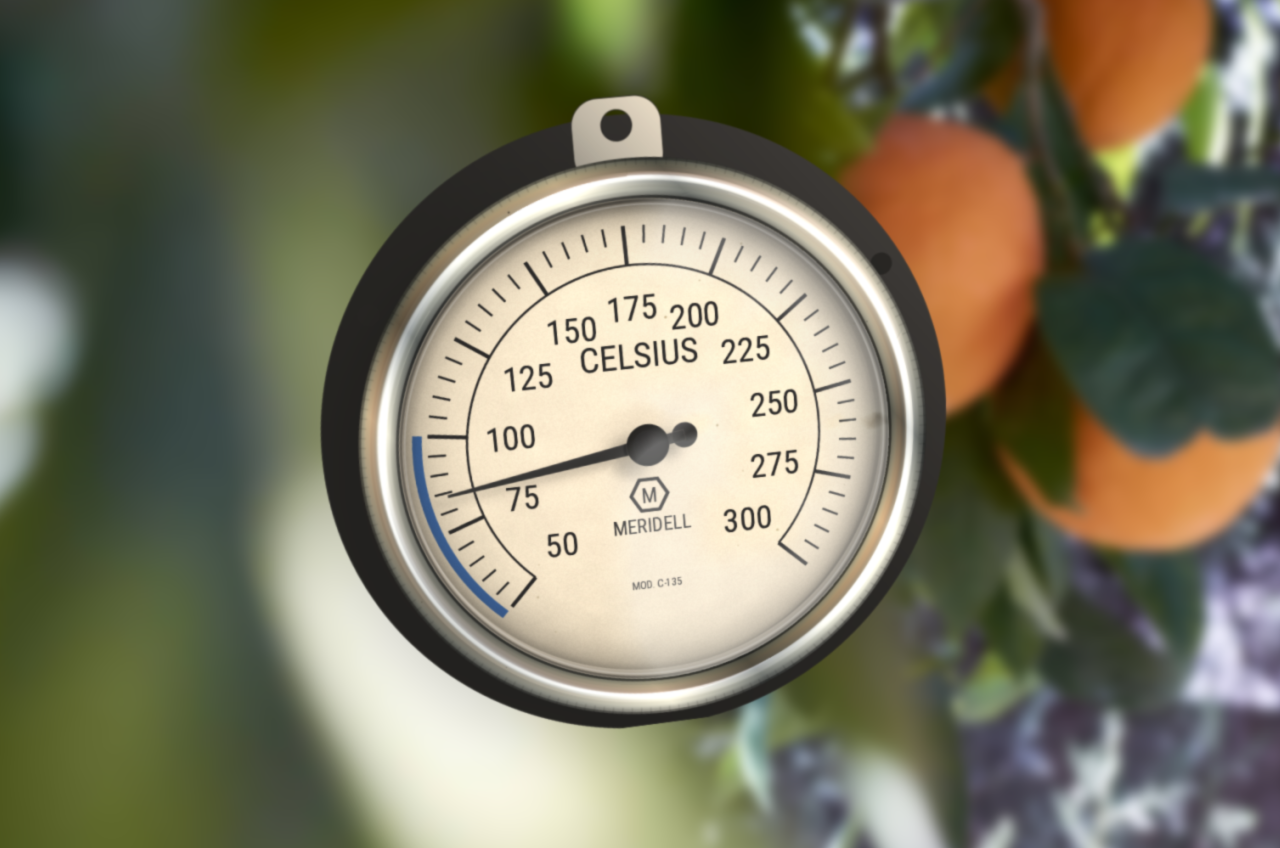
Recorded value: **85** °C
